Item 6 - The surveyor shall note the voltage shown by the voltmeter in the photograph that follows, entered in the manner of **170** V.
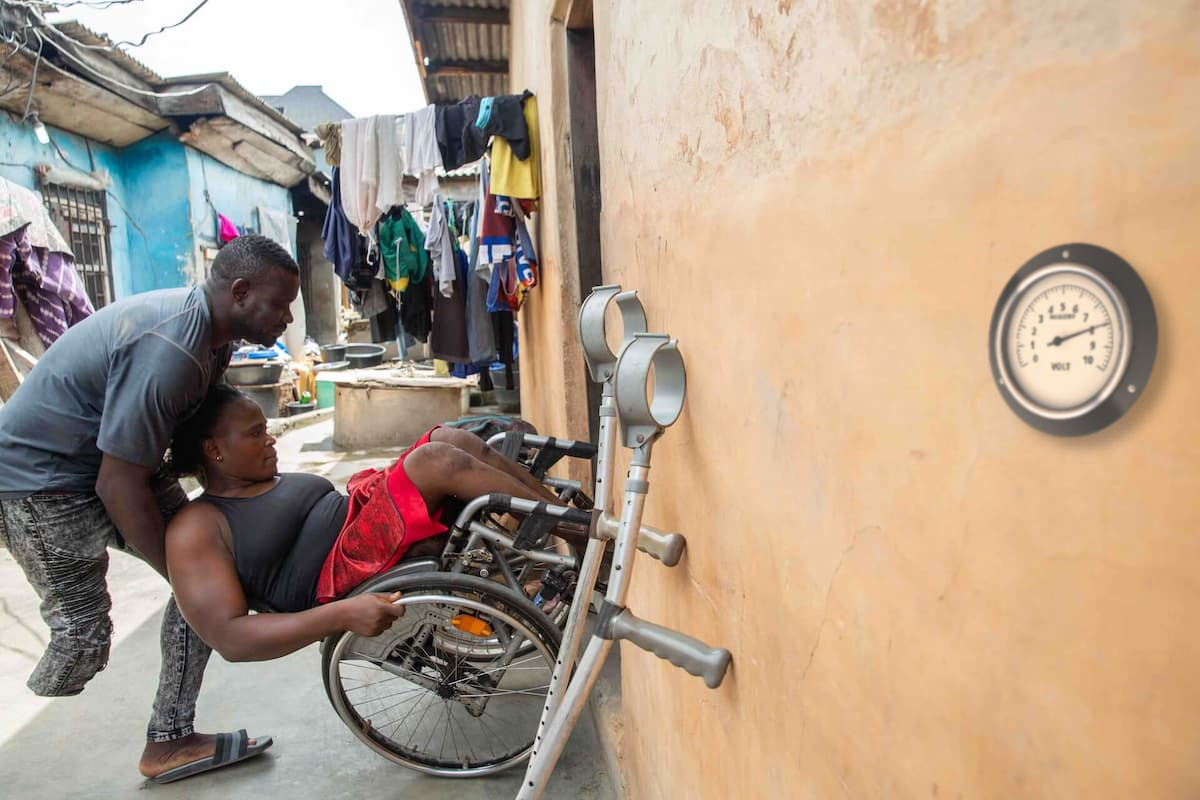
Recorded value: **8** V
